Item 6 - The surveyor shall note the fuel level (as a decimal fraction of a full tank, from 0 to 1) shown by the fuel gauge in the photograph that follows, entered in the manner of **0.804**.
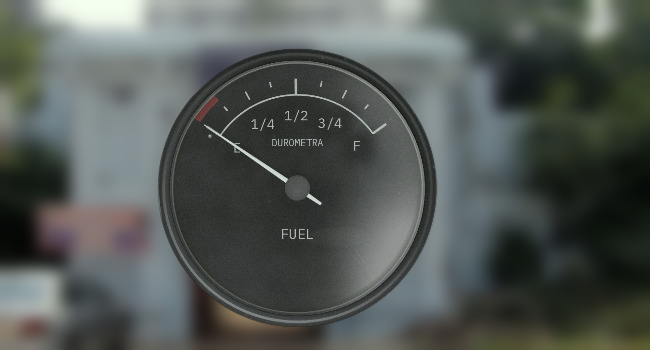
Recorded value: **0**
